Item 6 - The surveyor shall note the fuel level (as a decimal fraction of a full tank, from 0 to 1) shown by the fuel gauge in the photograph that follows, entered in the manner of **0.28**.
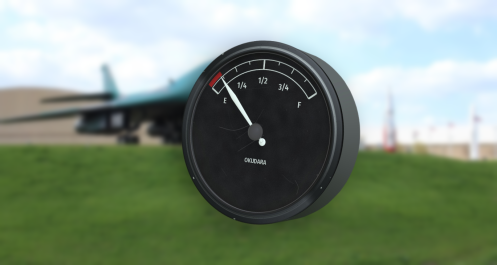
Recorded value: **0.125**
